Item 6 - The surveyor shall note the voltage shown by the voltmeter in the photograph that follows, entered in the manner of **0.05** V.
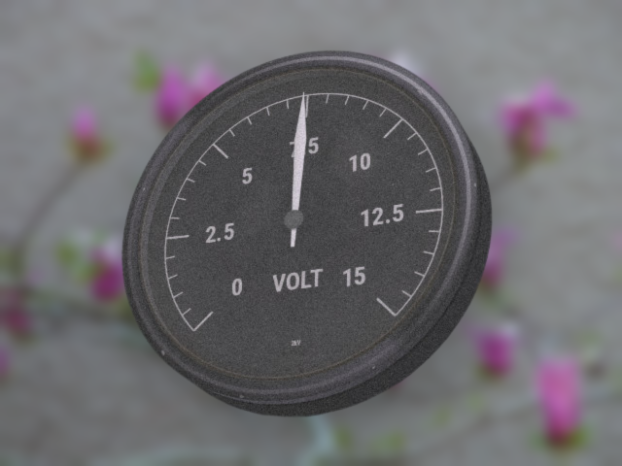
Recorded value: **7.5** V
